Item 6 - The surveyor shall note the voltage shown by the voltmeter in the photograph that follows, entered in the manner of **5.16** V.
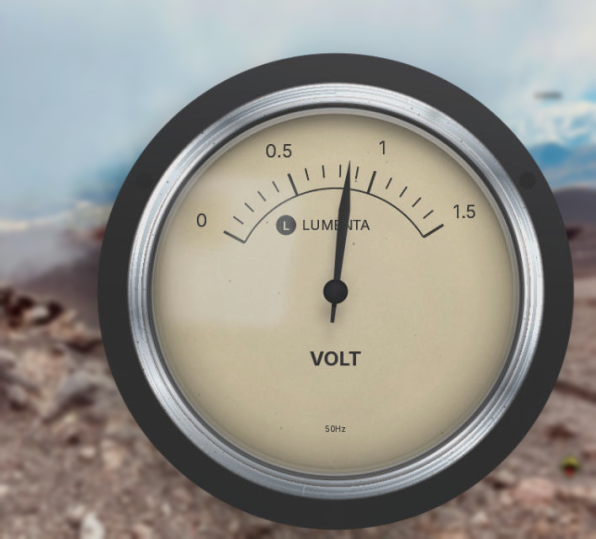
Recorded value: **0.85** V
